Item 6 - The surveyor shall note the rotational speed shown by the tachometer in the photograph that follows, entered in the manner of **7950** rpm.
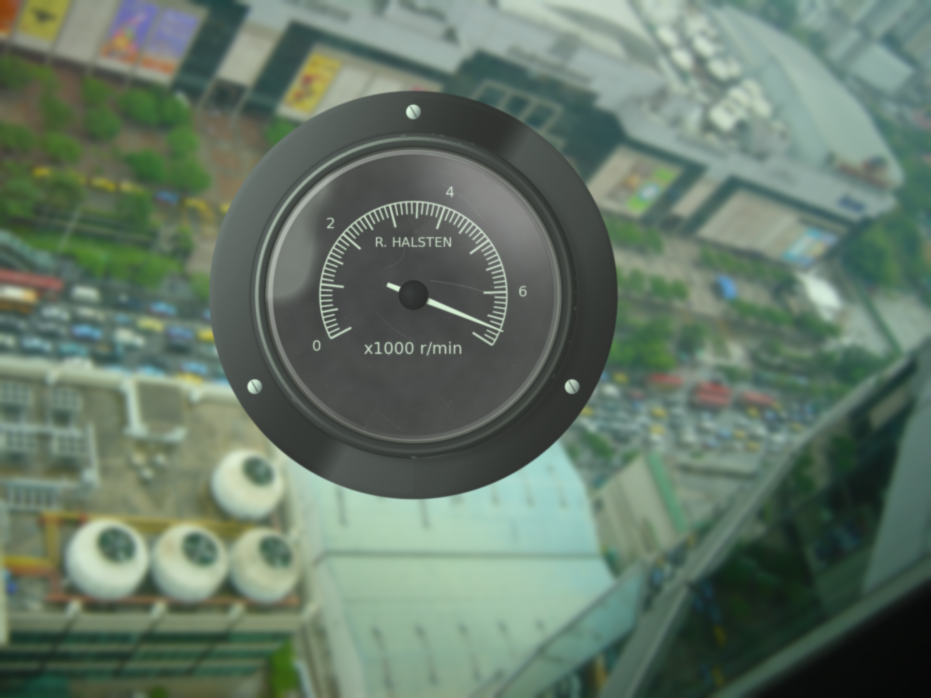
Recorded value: **6700** rpm
